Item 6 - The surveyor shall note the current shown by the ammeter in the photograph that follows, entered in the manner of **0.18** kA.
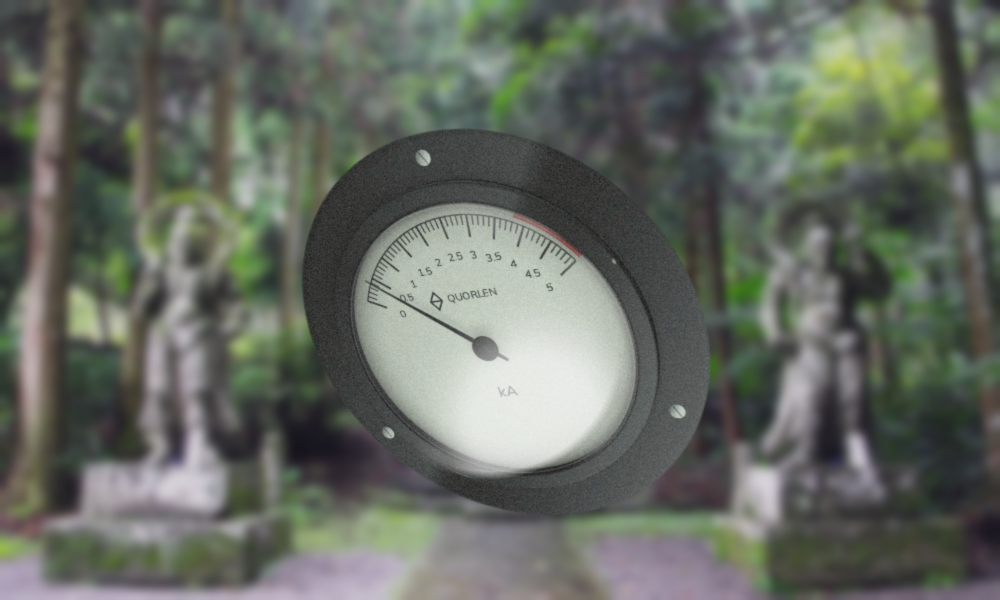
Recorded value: **0.5** kA
